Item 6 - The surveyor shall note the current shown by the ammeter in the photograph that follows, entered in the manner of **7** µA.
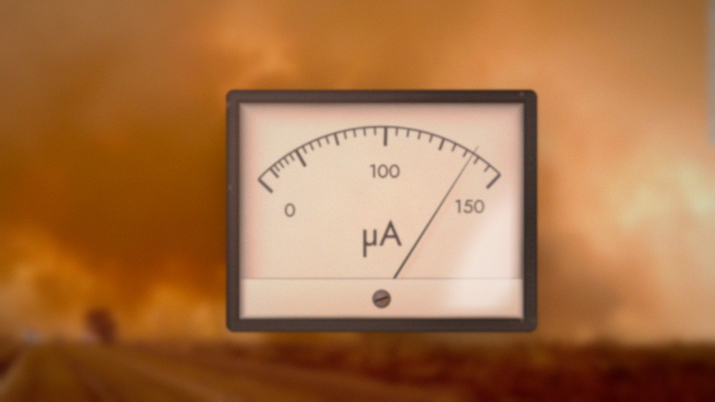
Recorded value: **137.5** µA
